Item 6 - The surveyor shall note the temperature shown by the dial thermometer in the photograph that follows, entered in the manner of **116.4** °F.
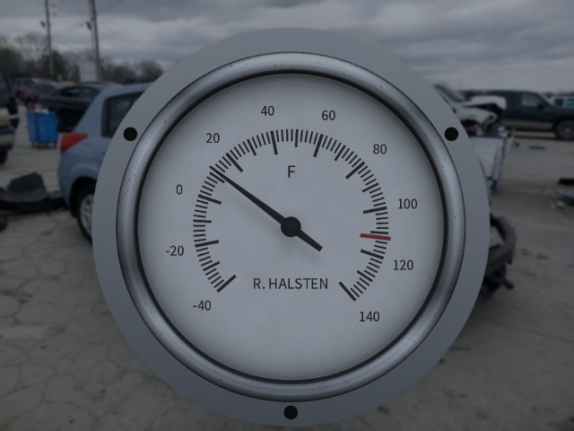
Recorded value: **12** °F
